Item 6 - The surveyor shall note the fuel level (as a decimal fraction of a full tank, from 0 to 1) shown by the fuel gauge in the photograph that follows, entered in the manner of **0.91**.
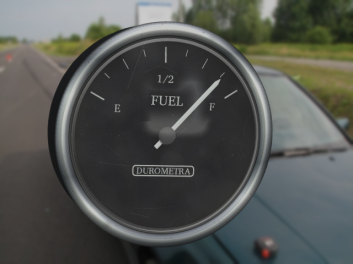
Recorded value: **0.875**
